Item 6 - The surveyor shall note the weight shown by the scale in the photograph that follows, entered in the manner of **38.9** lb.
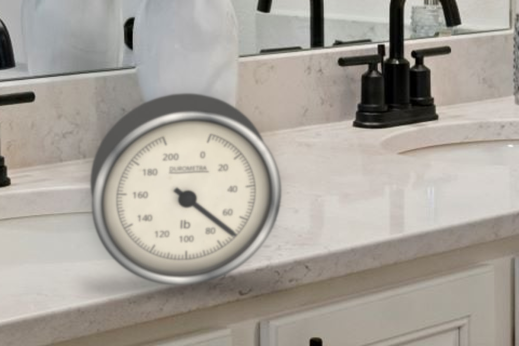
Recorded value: **70** lb
